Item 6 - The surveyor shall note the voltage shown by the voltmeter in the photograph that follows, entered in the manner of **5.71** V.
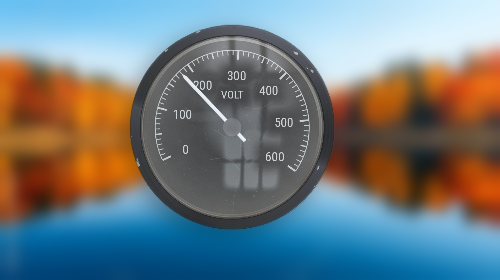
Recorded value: **180** V
